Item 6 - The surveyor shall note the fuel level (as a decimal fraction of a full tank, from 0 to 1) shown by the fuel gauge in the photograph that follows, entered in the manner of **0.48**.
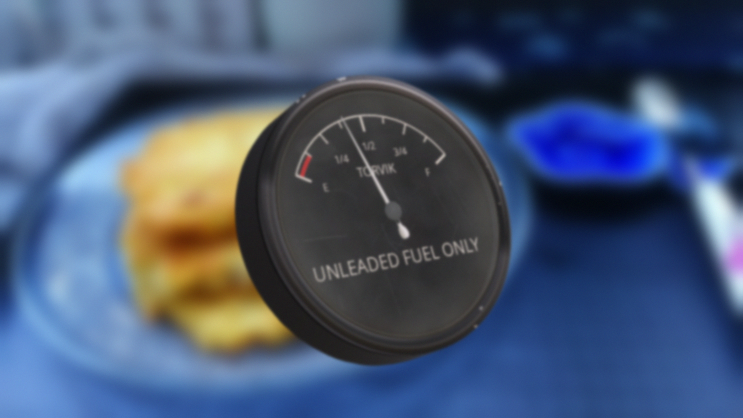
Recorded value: **0.375**
